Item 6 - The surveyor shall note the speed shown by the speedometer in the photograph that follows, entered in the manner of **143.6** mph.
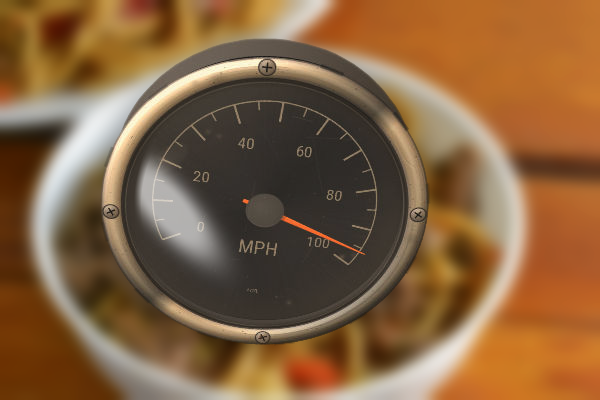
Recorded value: **95** mph
